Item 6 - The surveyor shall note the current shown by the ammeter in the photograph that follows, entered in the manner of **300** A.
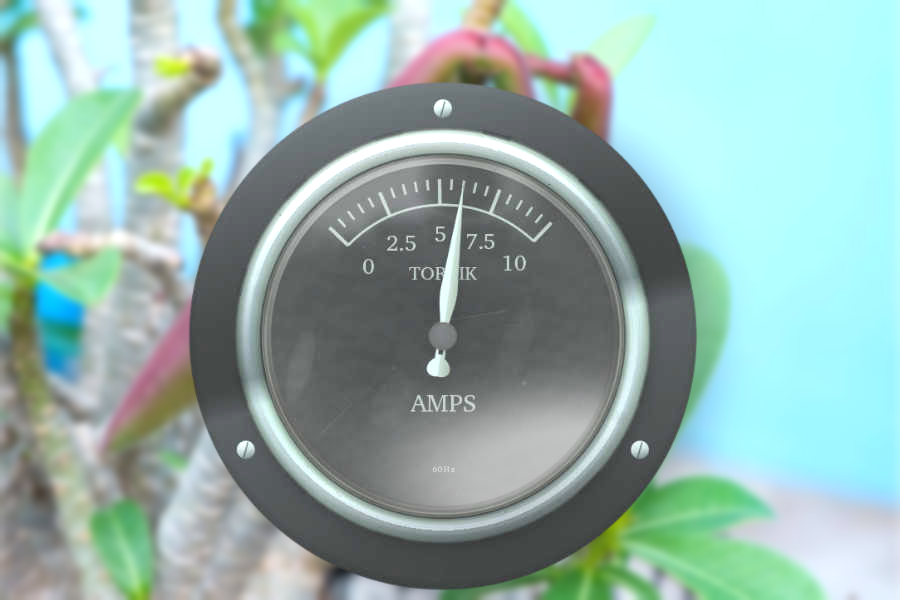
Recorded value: **6** A
